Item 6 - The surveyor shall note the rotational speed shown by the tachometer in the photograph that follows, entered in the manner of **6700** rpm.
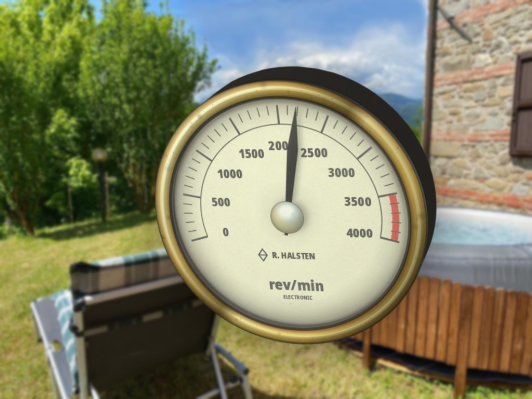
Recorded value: **2200** rpm
